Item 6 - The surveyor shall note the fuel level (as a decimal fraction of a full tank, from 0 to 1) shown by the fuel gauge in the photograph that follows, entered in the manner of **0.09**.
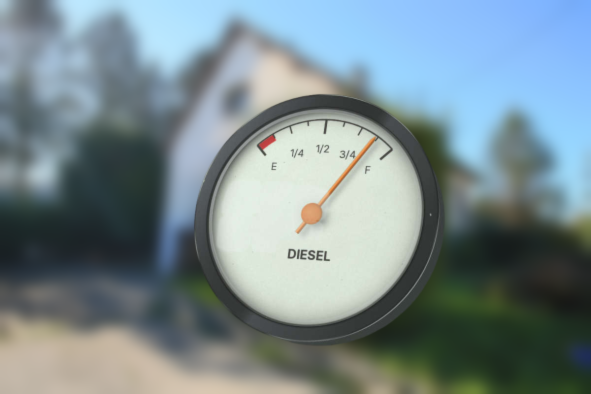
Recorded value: **0.875**
